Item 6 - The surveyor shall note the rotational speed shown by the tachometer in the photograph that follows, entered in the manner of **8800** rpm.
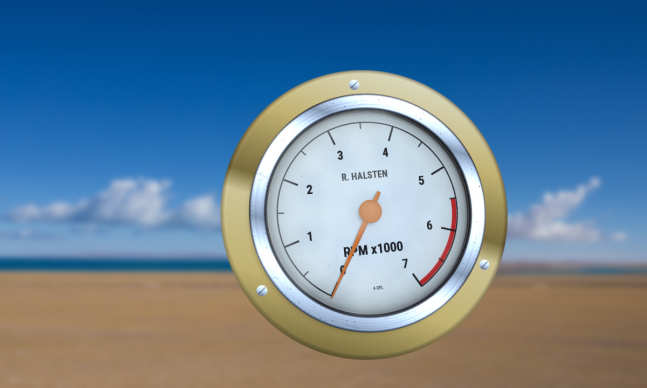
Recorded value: **0** rpm
